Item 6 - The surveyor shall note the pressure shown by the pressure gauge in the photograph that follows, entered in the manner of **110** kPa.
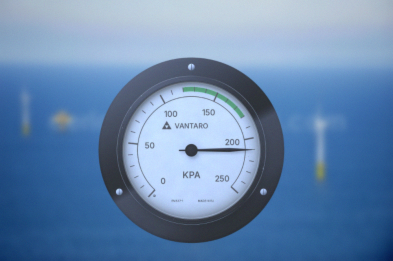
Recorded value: **210** kPa
